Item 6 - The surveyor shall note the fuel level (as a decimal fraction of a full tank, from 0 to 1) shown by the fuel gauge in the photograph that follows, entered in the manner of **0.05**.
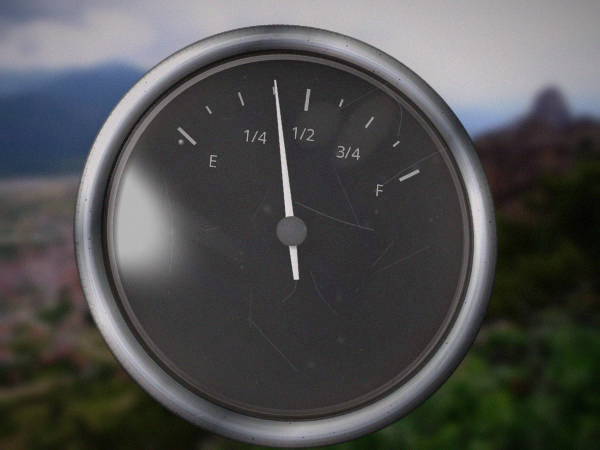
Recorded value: **0.375**
